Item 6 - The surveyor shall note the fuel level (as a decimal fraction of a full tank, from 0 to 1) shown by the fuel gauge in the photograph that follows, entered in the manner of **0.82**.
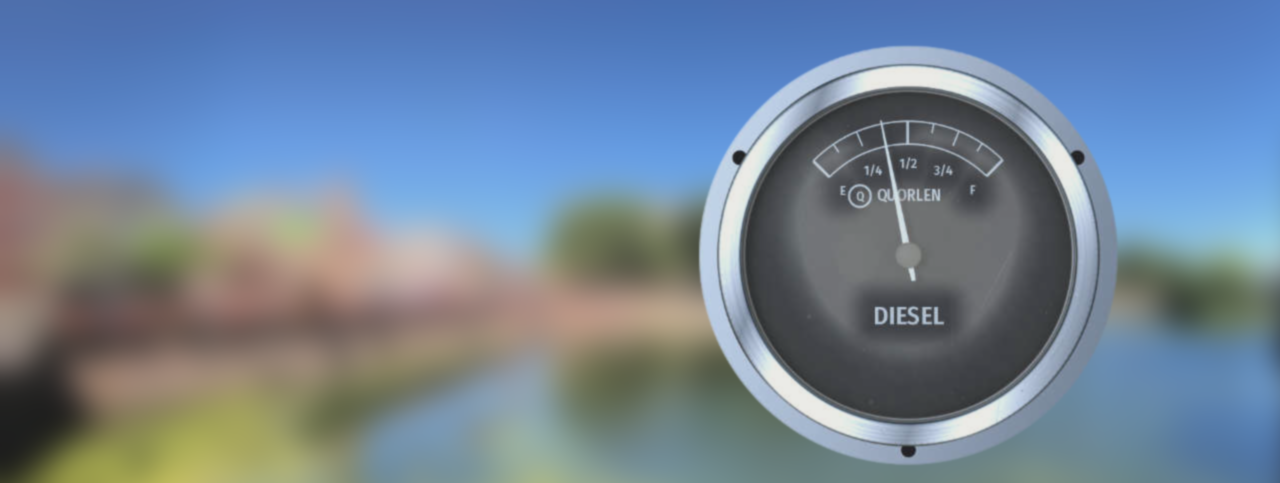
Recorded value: **0.375**
